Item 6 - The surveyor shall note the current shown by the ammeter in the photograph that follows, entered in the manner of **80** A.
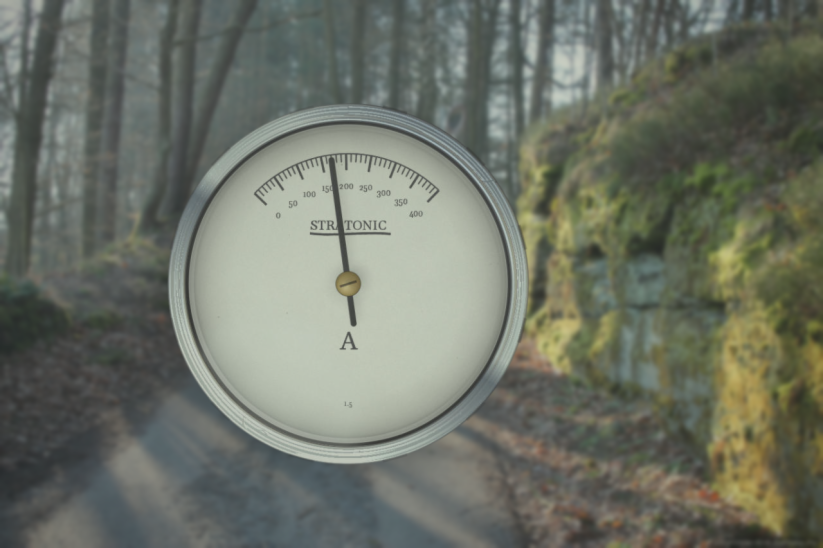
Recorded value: **170** A
